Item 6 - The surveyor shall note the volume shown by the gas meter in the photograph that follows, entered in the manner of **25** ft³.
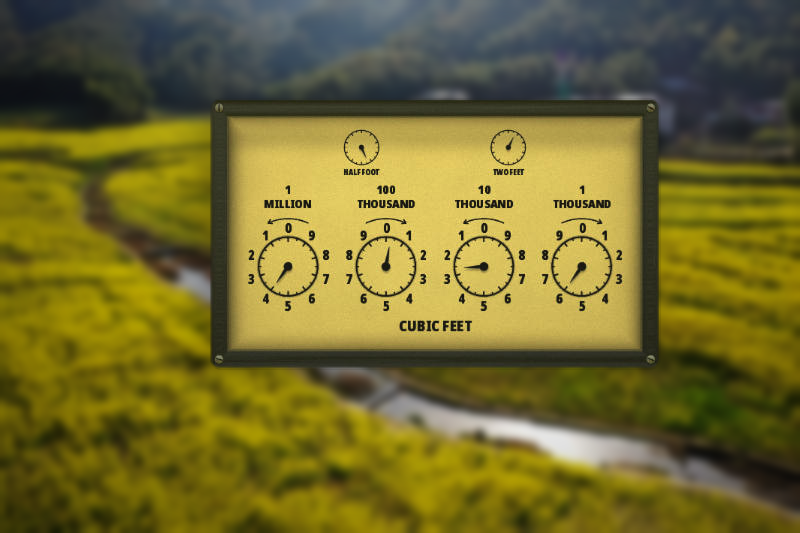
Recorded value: **402600** ft³
